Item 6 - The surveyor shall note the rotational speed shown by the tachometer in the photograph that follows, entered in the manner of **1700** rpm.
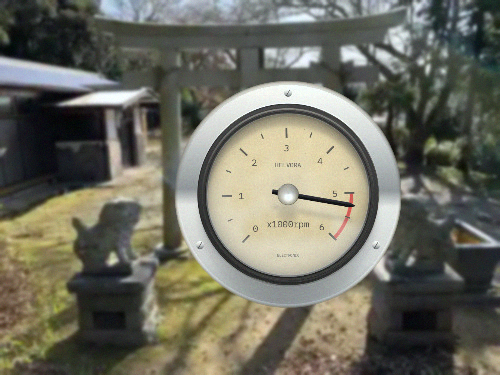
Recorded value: **5250** rpm
